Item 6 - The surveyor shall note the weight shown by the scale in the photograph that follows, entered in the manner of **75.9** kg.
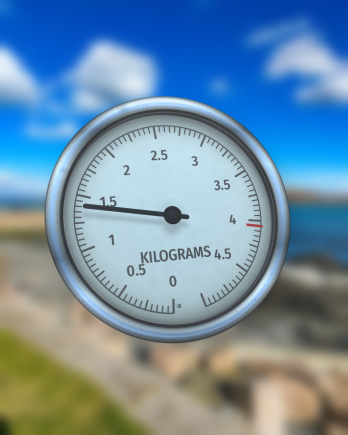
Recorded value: **1.4** kg
